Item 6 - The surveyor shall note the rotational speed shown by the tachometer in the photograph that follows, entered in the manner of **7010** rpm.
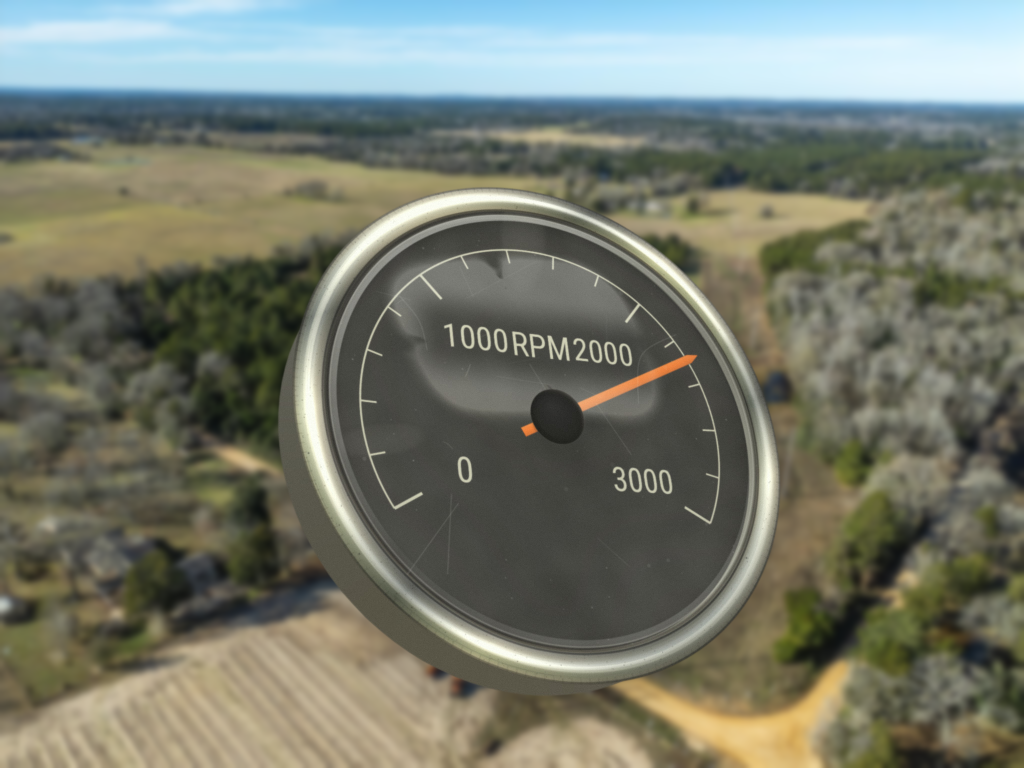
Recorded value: **2300** rpm
